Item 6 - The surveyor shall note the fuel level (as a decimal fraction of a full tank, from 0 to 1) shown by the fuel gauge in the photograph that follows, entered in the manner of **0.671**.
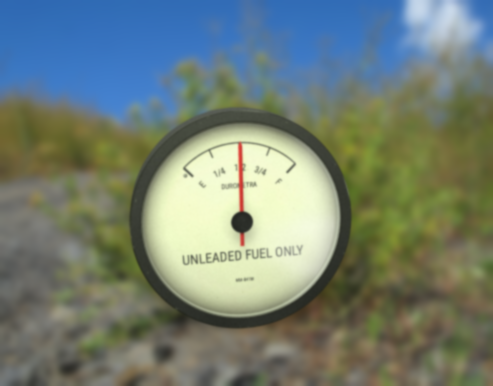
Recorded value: **0.5**
